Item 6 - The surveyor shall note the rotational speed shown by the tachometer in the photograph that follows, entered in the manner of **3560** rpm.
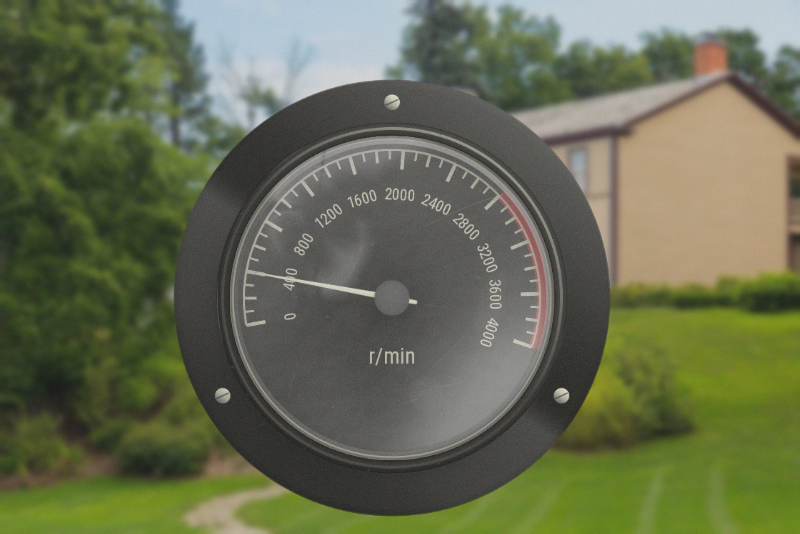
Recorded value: **400** rpm
